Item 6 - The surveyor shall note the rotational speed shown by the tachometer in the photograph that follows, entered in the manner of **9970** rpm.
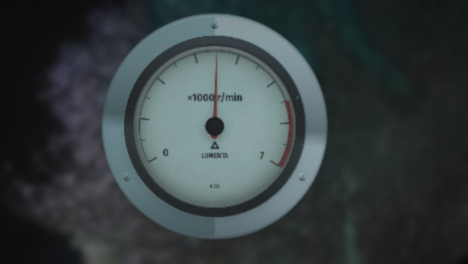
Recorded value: **3500** rpm
